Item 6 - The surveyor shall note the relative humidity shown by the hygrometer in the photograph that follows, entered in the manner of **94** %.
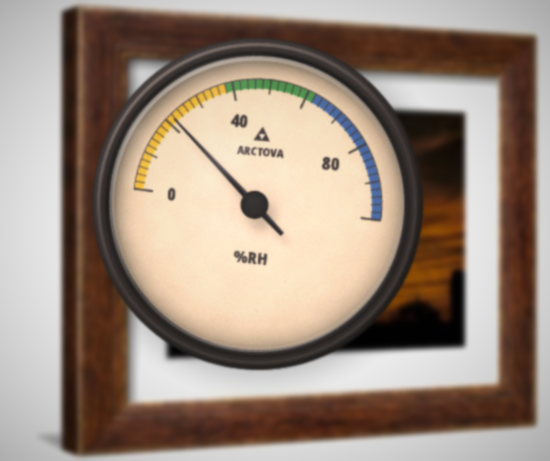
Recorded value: **22** %
